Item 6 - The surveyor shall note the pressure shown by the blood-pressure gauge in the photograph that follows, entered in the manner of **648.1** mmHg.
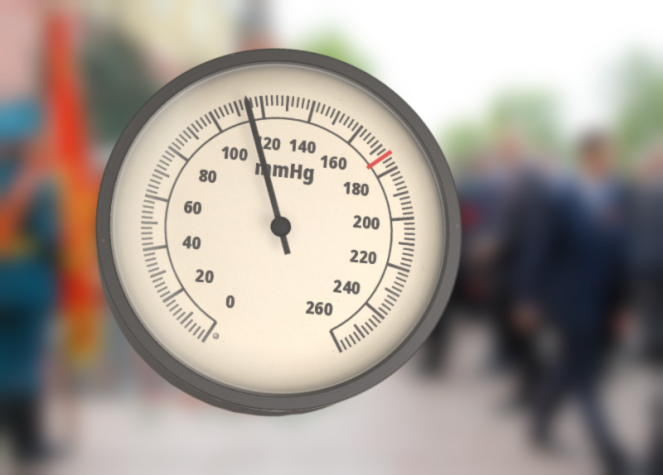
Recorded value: **114** mmHg
